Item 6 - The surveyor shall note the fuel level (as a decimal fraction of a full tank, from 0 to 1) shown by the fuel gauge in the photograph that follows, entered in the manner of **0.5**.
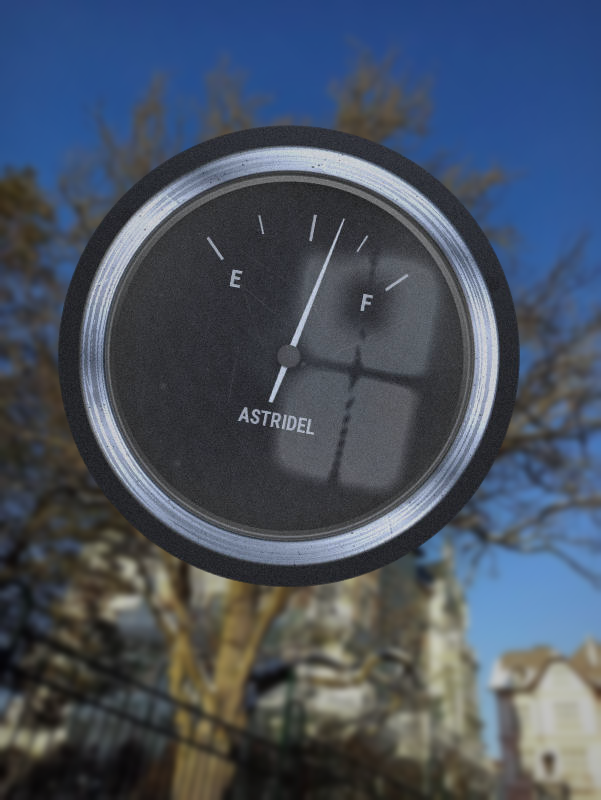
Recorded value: **0.625**
